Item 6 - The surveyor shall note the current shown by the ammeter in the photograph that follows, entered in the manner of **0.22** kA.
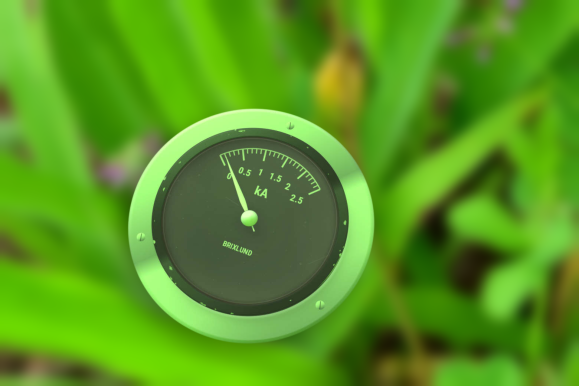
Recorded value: **0.1** kA
